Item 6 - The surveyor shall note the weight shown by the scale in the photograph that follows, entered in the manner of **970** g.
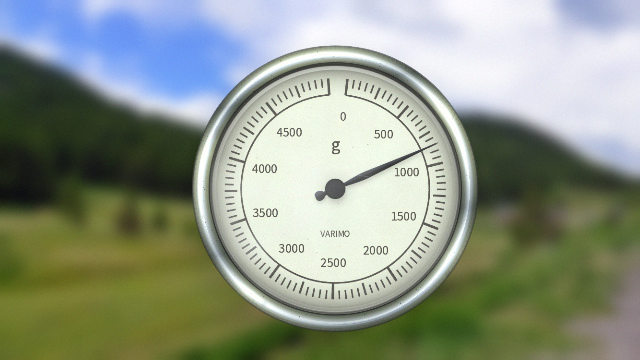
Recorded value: **850** g
